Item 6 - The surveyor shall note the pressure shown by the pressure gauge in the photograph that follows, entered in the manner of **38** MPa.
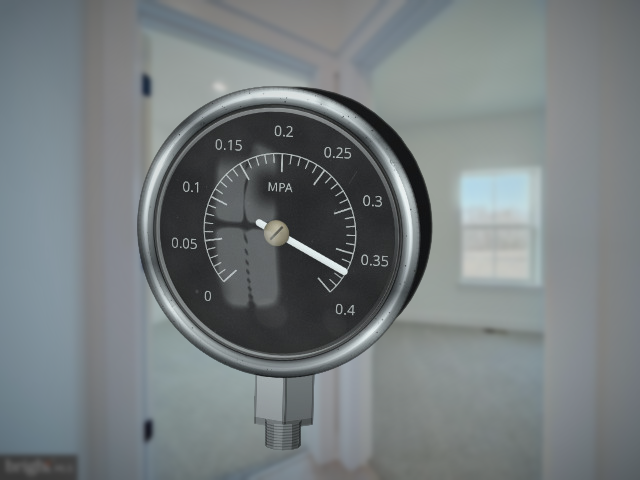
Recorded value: **0.37** MPa
